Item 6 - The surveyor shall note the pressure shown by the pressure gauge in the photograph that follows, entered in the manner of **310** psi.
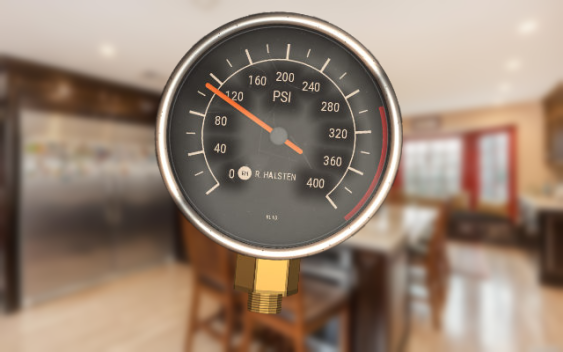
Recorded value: **110** psi
